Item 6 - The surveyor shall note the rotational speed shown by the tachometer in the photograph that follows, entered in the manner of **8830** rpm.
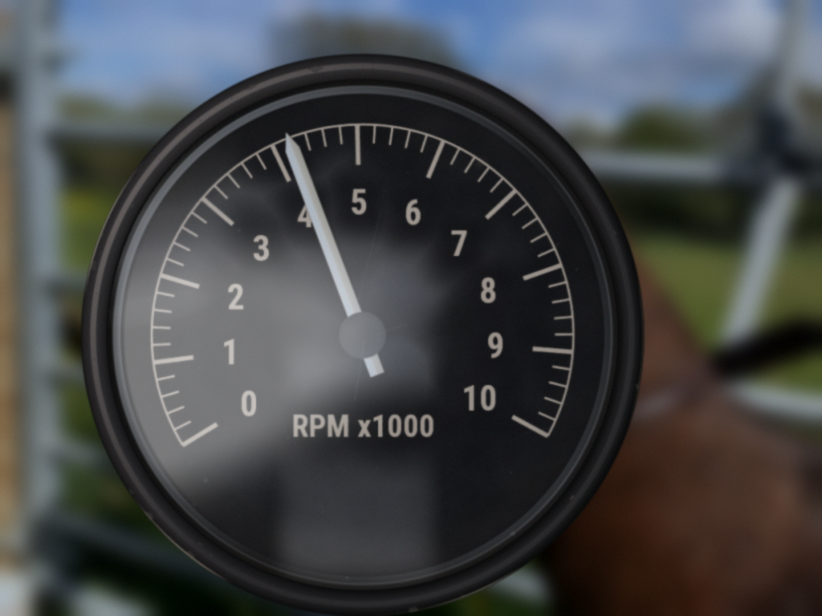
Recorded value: **4200** rpm
